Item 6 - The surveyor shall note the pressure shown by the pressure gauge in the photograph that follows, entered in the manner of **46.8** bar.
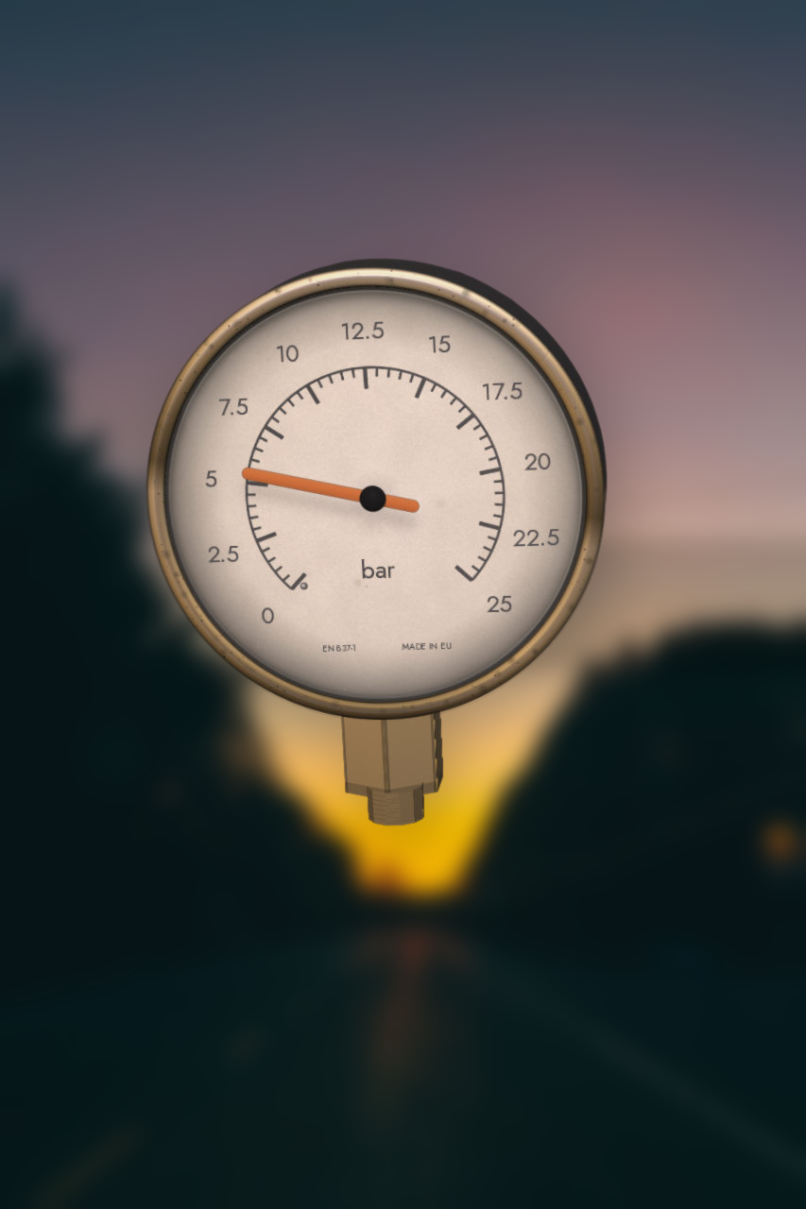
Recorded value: **5.5** bar
